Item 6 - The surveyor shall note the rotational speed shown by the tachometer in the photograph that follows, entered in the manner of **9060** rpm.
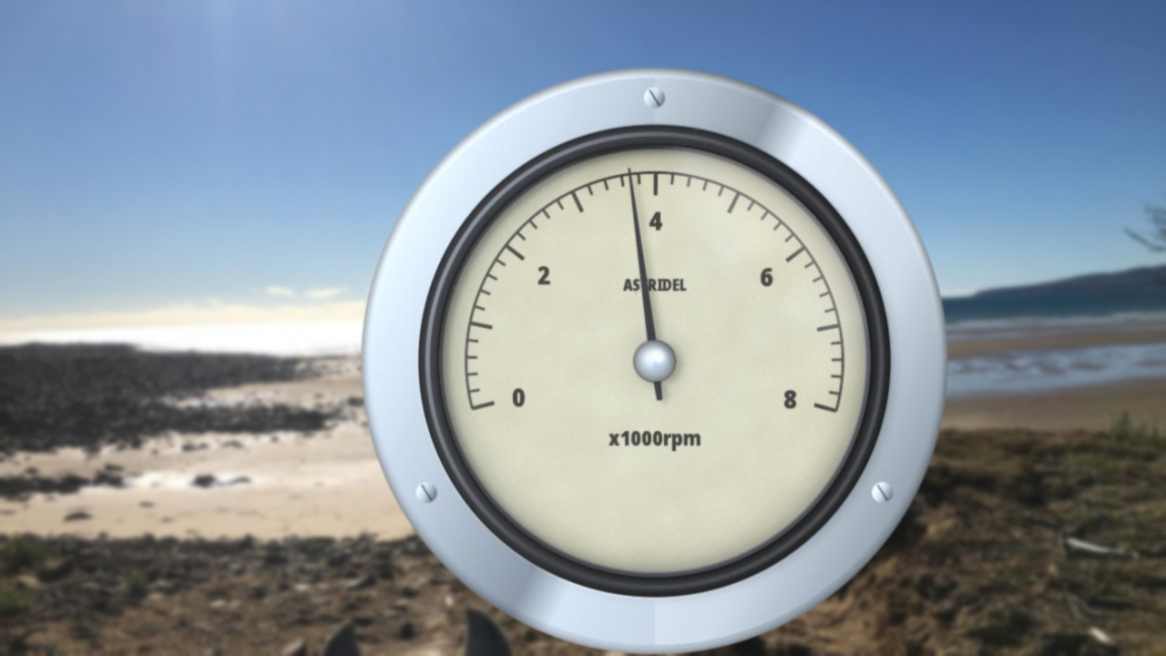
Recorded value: **3700** rpm
